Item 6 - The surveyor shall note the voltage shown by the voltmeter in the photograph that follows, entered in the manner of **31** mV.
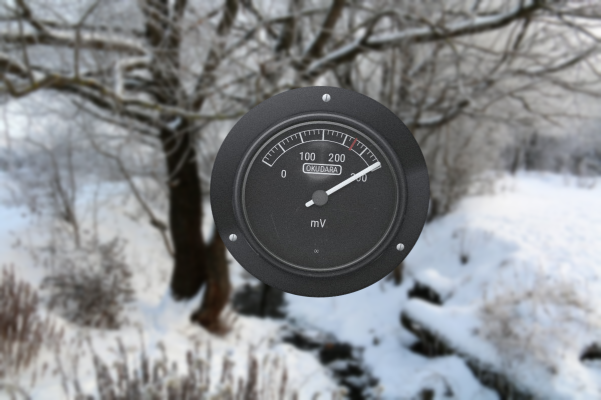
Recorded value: **290** mV
